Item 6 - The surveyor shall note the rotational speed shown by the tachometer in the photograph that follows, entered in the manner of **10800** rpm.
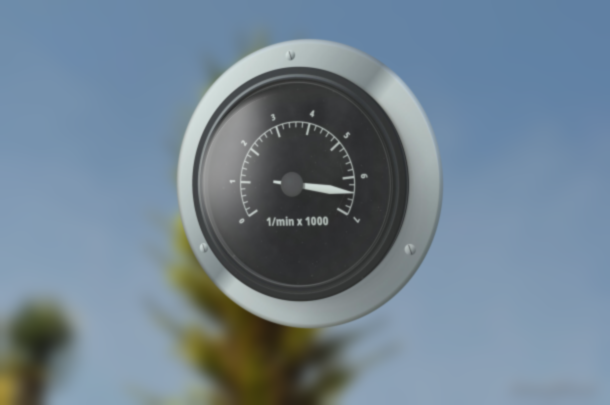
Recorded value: **6400** rpm
